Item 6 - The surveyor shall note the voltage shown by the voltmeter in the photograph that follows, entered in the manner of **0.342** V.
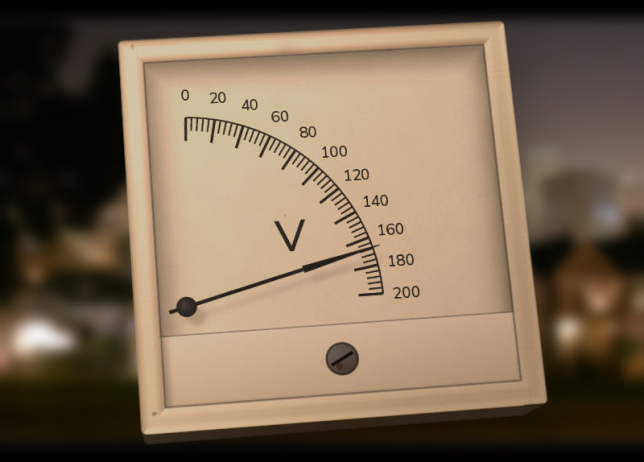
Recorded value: **168** V
